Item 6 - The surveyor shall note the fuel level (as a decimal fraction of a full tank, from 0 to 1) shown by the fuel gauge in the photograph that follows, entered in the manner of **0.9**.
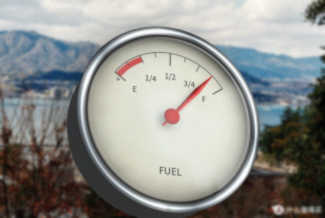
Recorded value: **0.875**
